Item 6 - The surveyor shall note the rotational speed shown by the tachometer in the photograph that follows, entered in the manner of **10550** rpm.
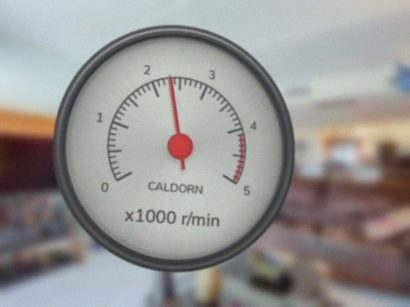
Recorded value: **2300** rpm
